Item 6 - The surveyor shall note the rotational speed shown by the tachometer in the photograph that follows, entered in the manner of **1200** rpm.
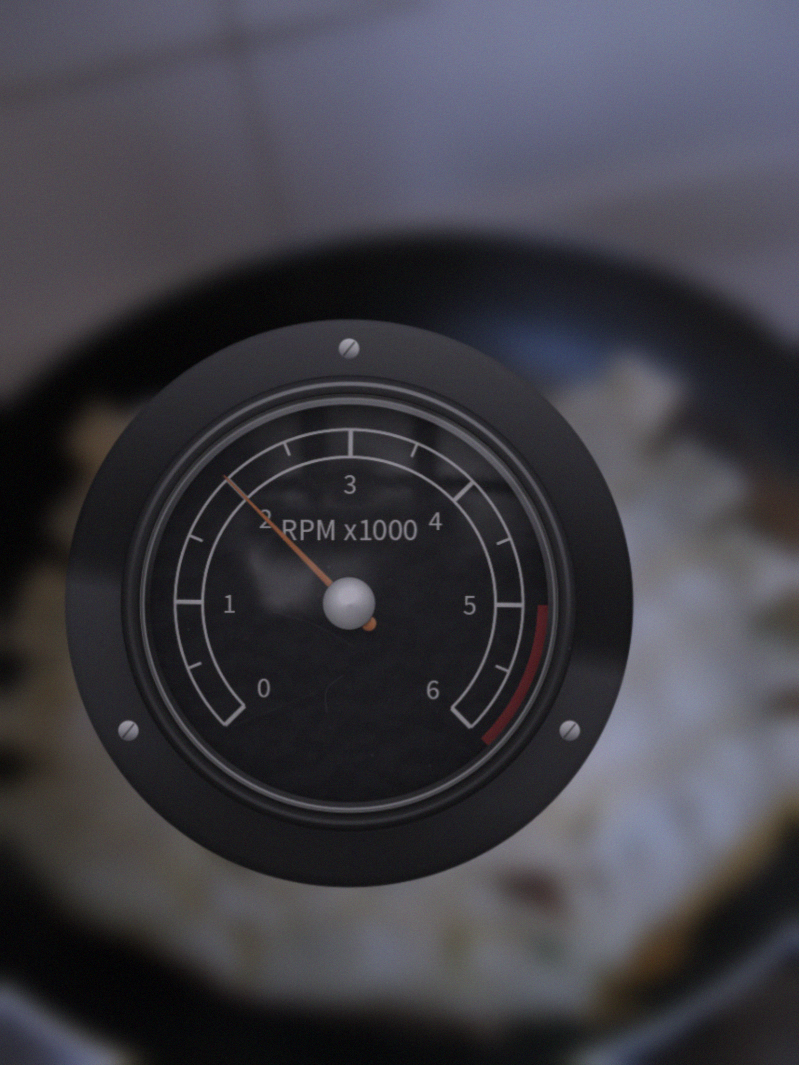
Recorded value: **2000** rpm
